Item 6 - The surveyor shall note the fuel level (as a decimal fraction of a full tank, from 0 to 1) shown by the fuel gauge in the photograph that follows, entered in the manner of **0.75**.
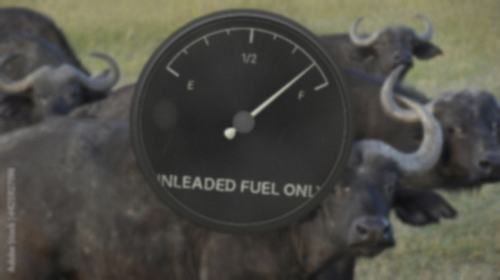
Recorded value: **0.875**
